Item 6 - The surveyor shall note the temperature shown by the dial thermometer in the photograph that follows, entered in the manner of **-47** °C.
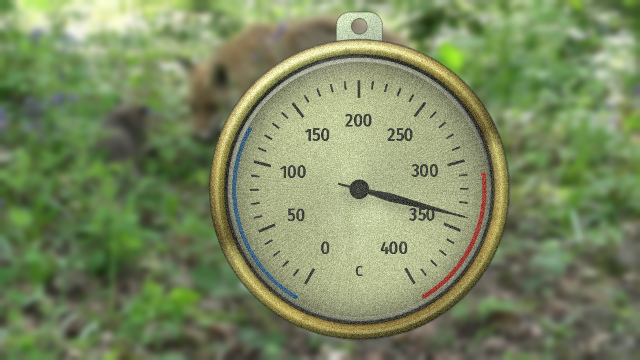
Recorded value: **340** °C
